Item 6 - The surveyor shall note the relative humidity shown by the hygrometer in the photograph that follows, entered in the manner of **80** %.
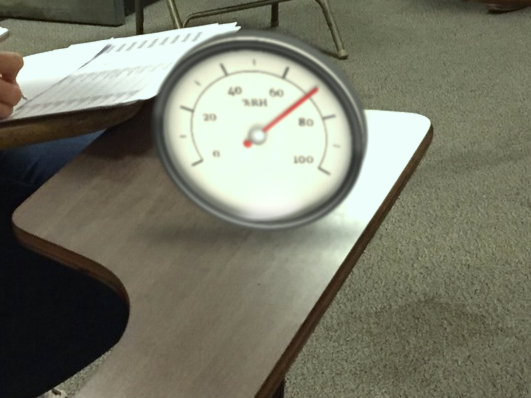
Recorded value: **70** %
